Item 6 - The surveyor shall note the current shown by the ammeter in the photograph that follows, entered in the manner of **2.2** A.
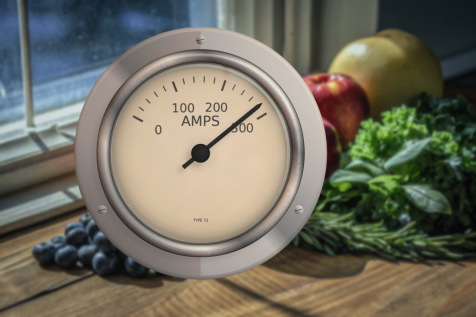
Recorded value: **280** A
